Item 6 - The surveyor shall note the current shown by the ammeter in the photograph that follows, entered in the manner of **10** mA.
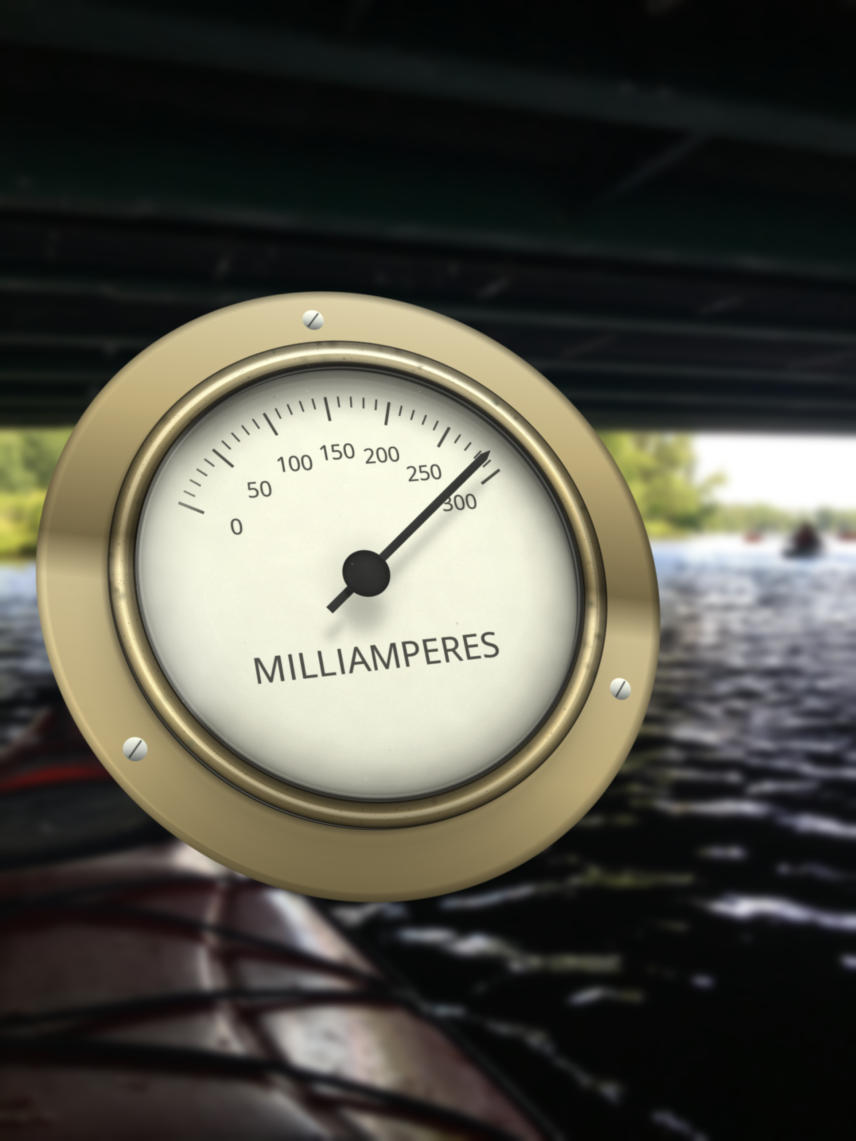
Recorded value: **285** mA
